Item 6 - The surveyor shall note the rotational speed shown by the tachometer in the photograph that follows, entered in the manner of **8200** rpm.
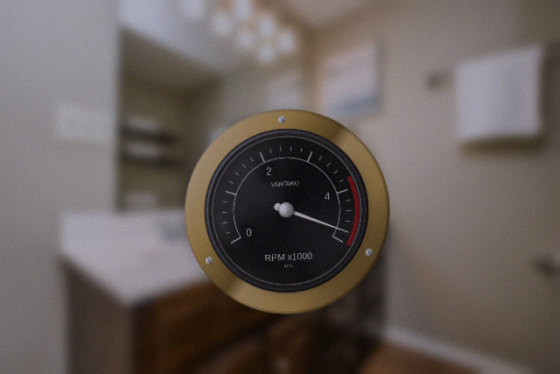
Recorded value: **4800** rpm
